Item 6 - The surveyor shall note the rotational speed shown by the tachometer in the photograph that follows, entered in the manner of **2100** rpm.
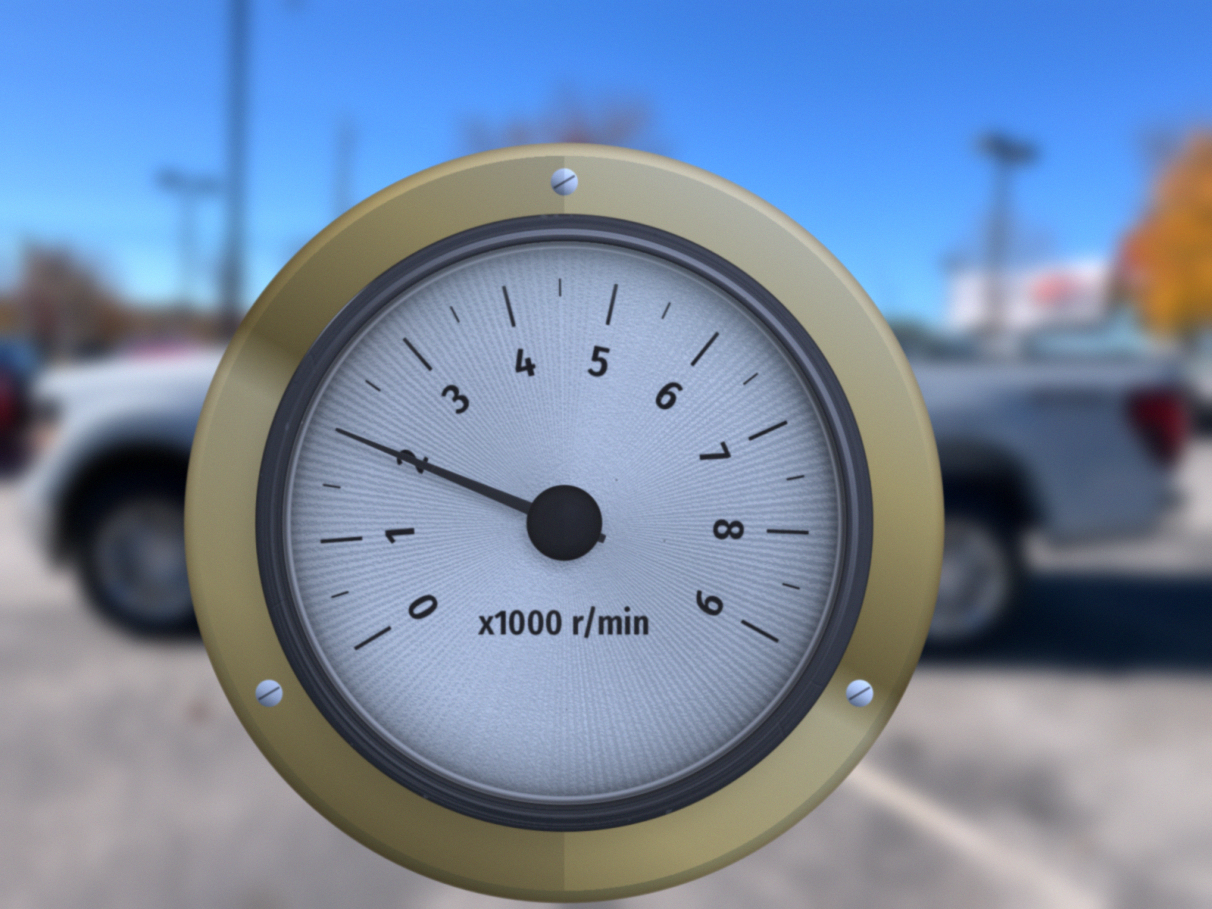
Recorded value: **2000** rpm
